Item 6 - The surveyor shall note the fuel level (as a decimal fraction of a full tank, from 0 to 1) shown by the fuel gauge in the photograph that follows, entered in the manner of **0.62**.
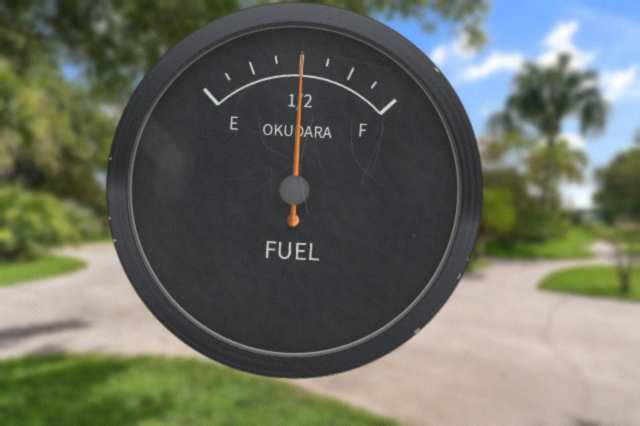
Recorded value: **0.5**
